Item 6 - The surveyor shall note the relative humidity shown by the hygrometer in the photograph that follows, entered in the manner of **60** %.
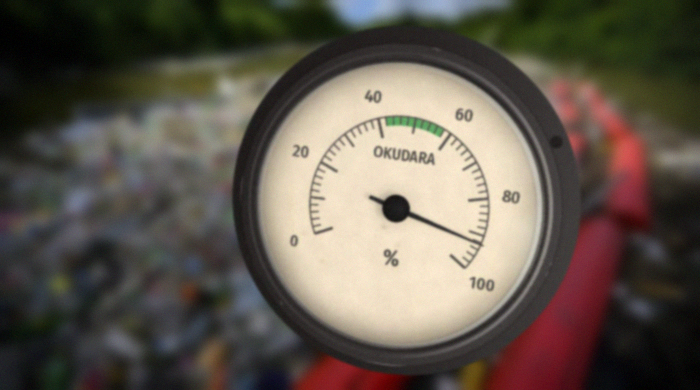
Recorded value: **92** %
